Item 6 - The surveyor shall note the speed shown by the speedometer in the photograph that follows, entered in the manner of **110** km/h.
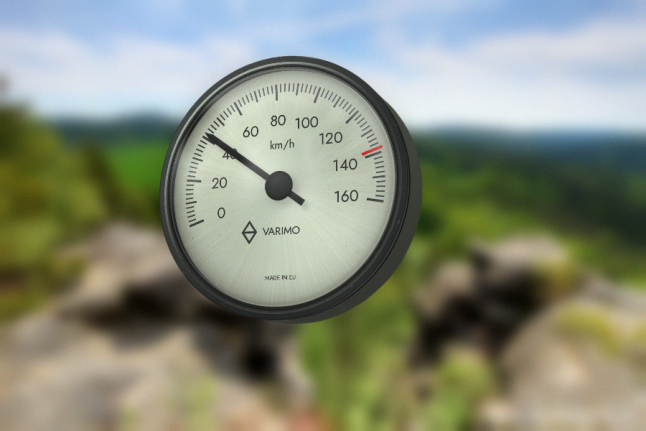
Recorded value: **42** km/h
